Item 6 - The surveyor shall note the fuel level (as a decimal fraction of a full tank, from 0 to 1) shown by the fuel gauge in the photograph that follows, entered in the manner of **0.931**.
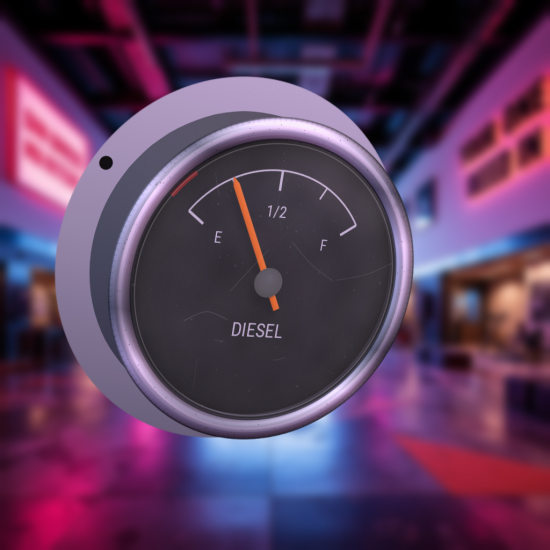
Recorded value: **0.25**
